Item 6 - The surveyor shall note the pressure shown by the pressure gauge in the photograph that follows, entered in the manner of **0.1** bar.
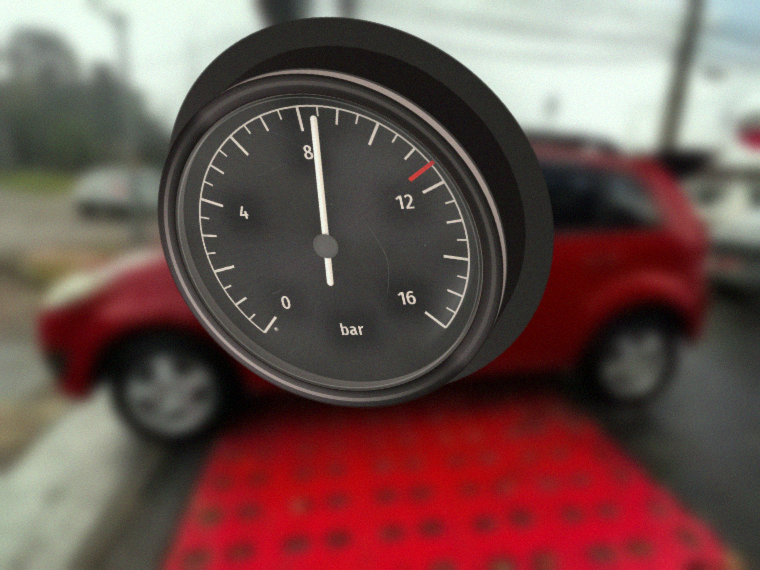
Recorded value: **8.5** bar
